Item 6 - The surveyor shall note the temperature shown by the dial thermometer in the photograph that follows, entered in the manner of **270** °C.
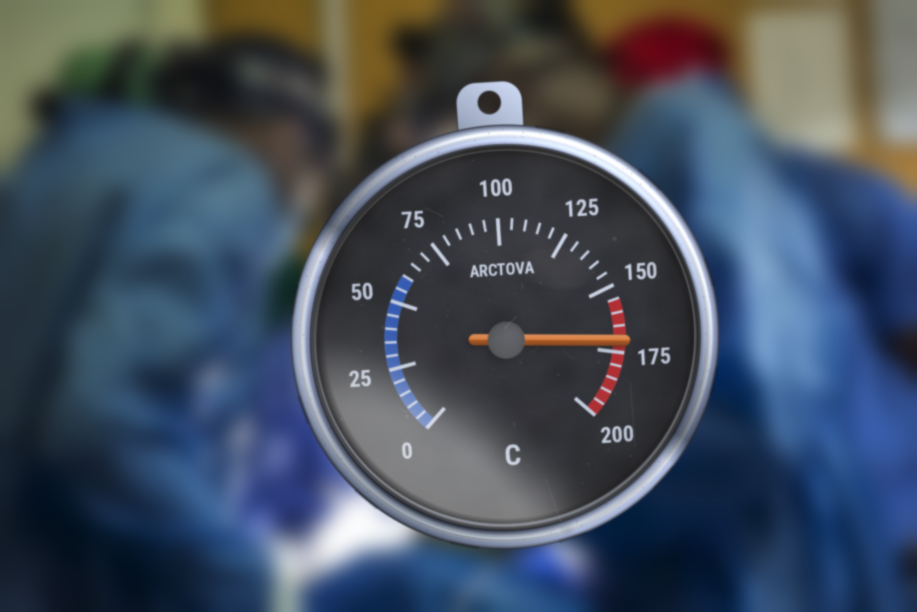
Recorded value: **170** °C
